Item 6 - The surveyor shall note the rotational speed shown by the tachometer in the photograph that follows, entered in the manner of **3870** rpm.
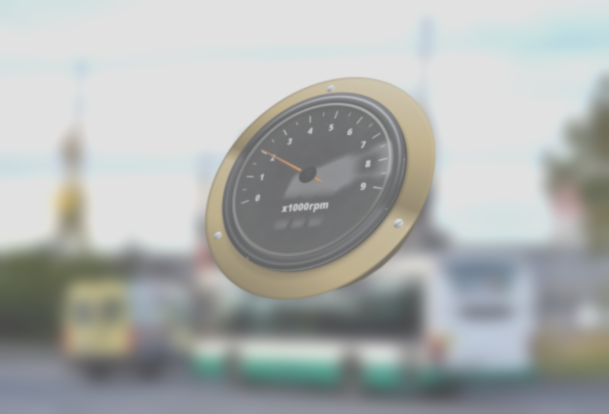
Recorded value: **2000** rpm
